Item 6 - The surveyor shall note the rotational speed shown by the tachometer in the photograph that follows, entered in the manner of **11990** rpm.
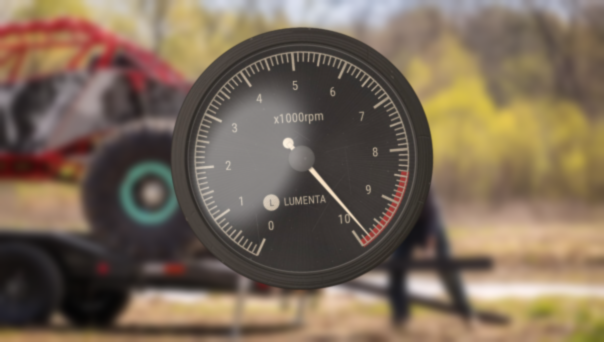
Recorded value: **9800** rpm
